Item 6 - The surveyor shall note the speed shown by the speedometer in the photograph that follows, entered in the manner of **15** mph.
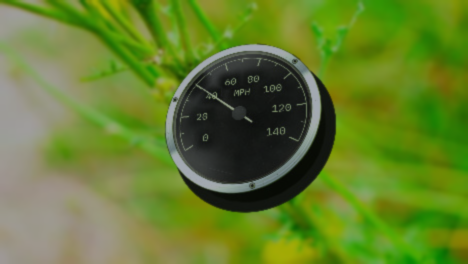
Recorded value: **40** mph
